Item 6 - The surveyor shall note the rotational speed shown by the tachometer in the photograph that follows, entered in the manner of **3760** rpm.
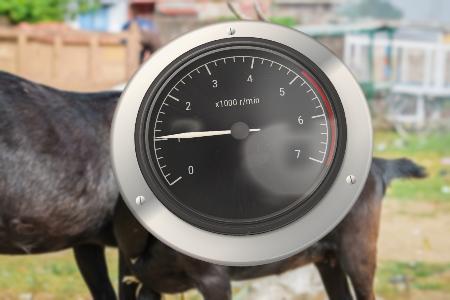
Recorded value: **1000** rpm
